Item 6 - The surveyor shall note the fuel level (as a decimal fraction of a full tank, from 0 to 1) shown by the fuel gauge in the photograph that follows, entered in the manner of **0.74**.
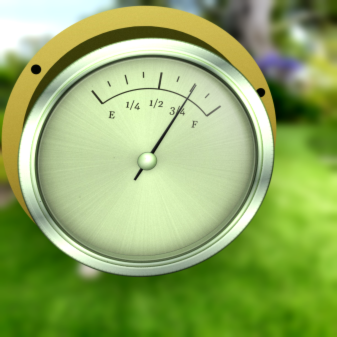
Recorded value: **0.75**
